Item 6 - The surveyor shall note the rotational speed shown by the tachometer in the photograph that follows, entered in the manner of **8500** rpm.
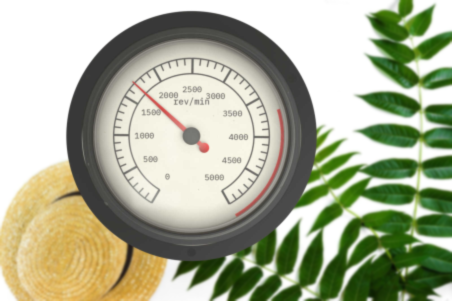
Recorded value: **1700** rpm
